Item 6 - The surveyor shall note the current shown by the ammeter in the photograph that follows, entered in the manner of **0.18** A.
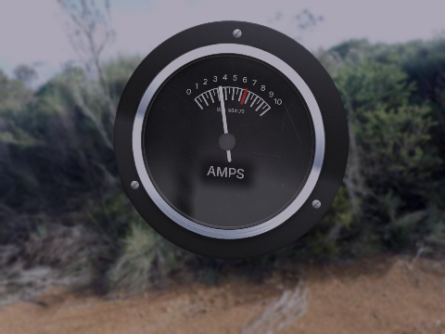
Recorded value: **3.5** A
